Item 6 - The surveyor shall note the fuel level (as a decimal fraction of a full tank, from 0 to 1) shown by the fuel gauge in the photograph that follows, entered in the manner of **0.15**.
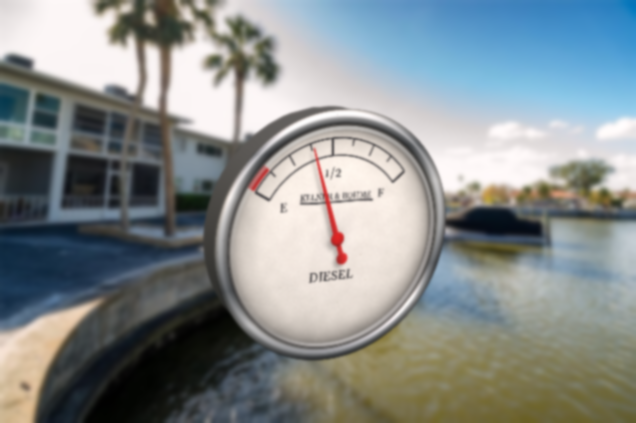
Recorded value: **0.375**
